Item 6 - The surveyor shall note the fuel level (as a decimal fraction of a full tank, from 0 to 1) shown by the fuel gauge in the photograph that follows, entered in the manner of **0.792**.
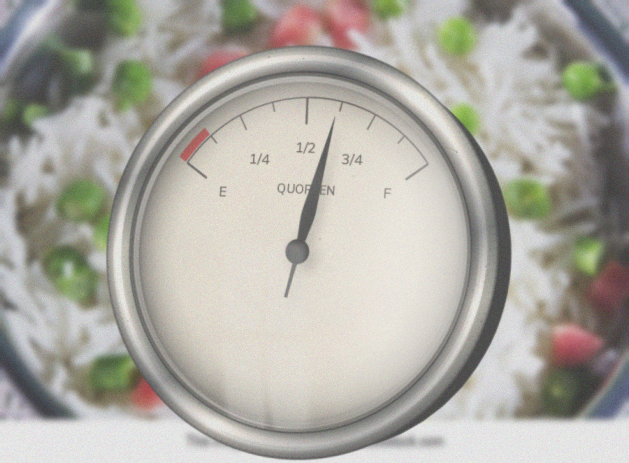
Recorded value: **0.625**
